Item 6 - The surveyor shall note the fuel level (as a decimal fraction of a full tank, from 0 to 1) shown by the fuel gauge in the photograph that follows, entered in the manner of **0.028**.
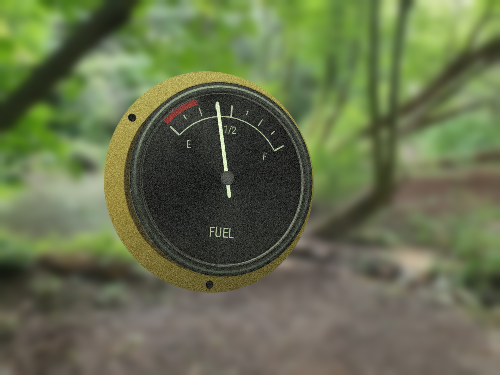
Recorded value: **0.375**
